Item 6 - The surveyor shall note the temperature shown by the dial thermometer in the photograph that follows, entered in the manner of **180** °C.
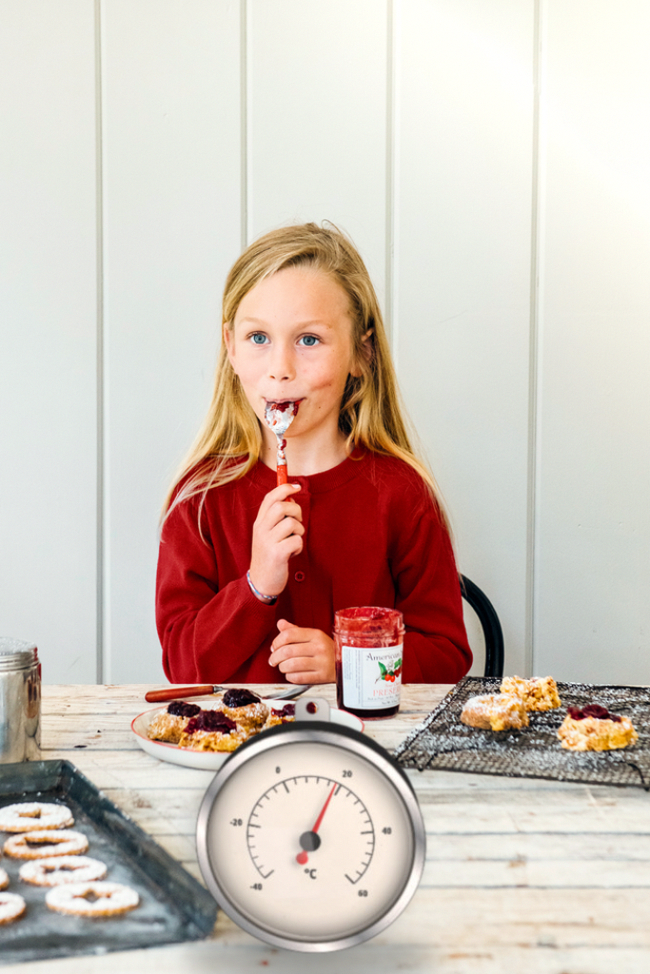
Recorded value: **18** °C
